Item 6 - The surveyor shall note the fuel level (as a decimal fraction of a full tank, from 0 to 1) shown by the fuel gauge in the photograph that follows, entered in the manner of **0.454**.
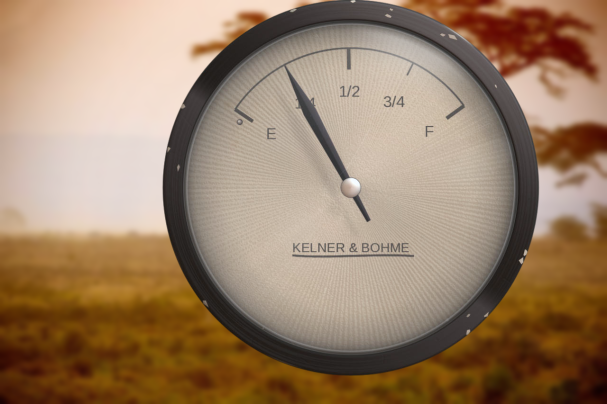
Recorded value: **0.25**
